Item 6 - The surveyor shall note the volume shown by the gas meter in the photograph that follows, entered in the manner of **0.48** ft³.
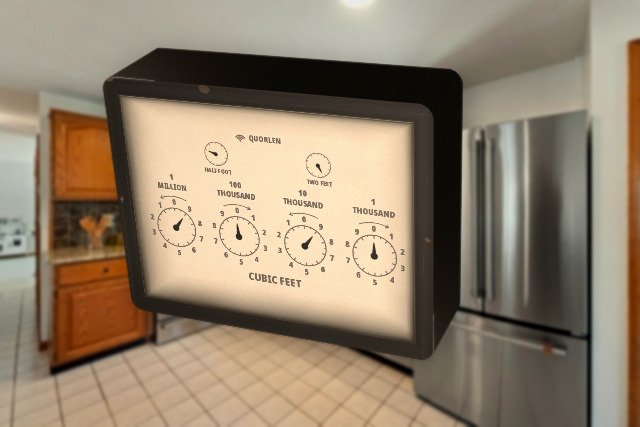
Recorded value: **899000** ft³
